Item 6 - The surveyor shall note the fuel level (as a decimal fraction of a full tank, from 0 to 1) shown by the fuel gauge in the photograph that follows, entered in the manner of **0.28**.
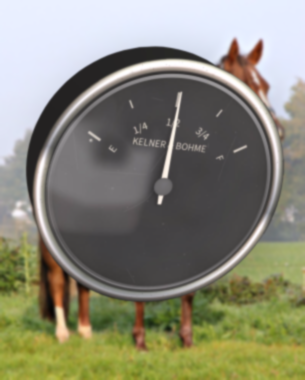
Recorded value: **0.5**
